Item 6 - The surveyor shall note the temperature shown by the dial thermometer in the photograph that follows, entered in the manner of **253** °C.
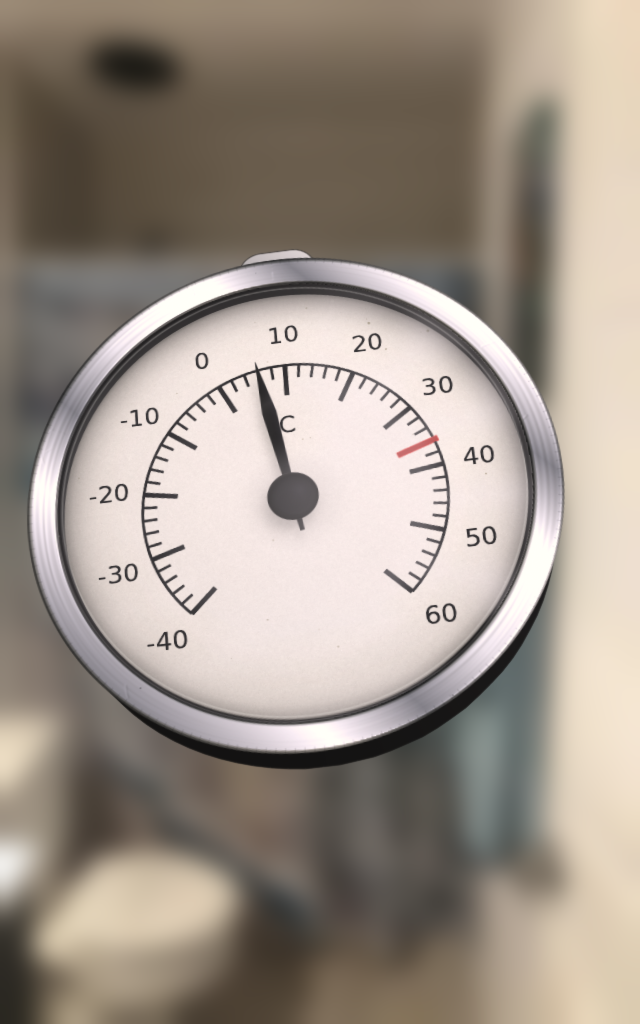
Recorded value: **6** °C
